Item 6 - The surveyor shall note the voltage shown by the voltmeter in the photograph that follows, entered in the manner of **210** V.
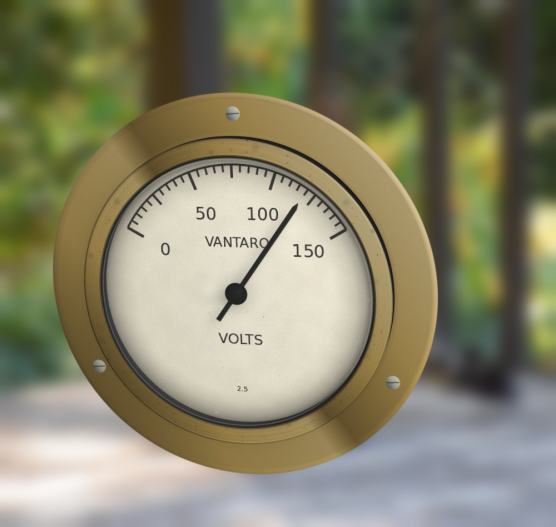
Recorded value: **120** V
